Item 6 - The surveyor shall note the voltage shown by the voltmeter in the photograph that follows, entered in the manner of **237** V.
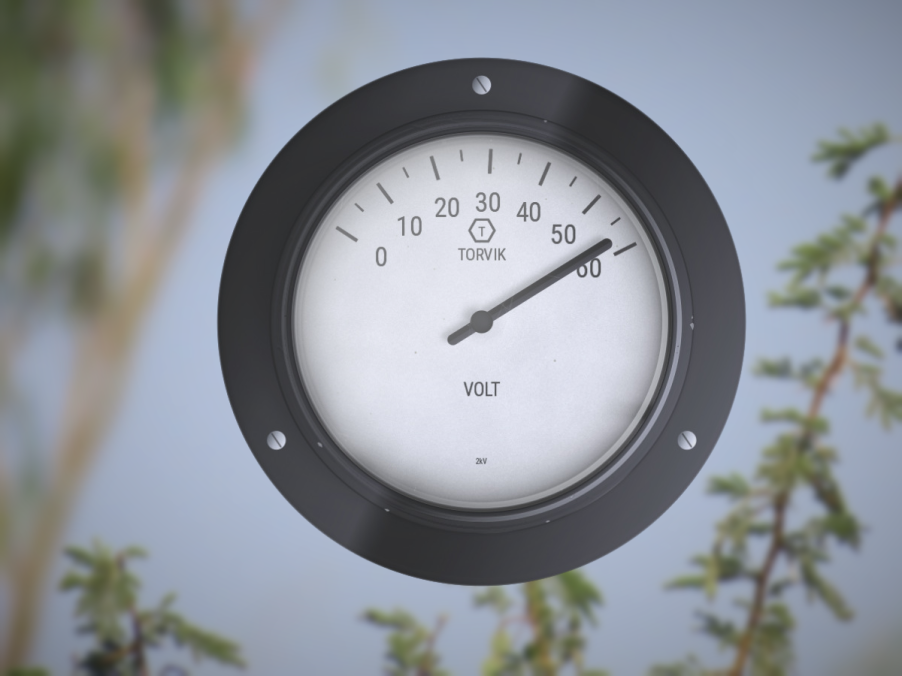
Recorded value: **57.5** V
